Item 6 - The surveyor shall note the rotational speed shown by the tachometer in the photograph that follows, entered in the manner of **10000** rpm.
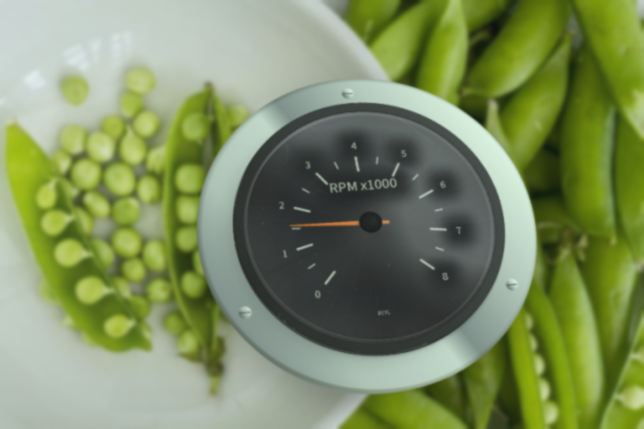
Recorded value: **1500** rpm
